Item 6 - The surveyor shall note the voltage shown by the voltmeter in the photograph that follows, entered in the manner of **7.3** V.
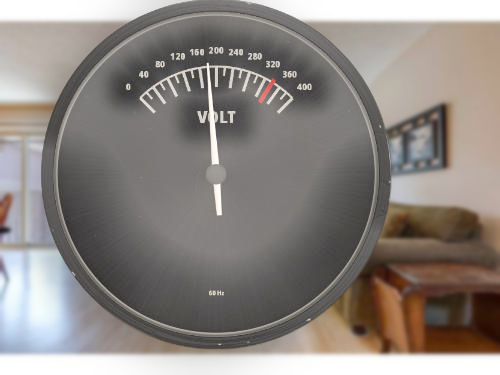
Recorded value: **180** V
